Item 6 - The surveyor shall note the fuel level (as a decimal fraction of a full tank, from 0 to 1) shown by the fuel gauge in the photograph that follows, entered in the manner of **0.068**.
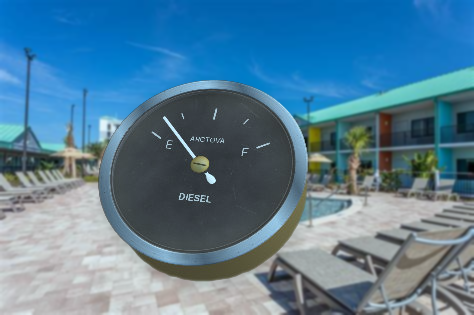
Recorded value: **0.125**
